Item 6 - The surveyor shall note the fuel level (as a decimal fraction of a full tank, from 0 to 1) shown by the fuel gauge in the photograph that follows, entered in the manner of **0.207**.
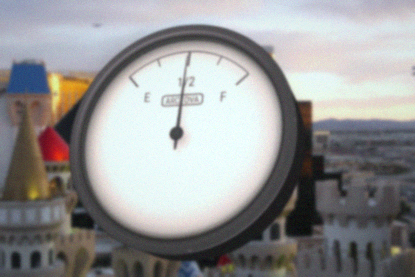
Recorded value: **0.5**
